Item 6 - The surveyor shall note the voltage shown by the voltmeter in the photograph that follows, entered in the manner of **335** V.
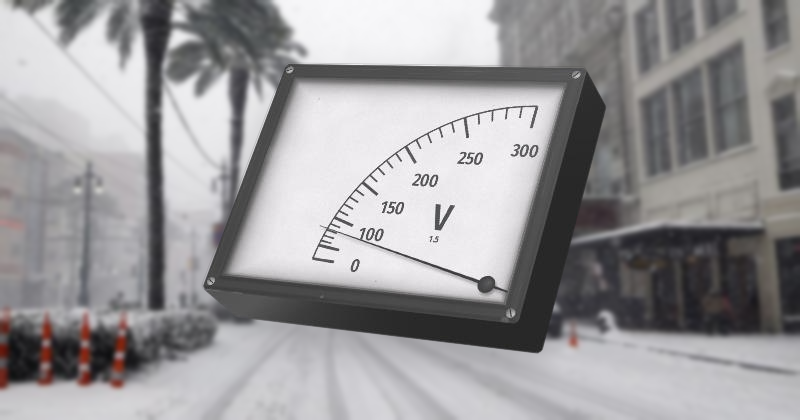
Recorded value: **80** V
